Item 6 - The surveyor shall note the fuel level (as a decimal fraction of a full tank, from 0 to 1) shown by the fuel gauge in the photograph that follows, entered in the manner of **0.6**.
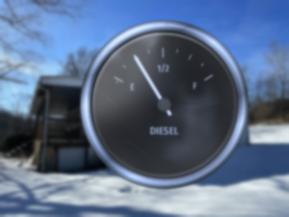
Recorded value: **0.25**
